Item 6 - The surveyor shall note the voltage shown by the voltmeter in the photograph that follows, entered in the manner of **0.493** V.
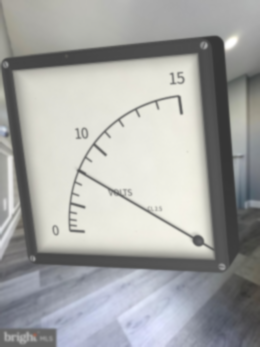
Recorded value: **8** V
